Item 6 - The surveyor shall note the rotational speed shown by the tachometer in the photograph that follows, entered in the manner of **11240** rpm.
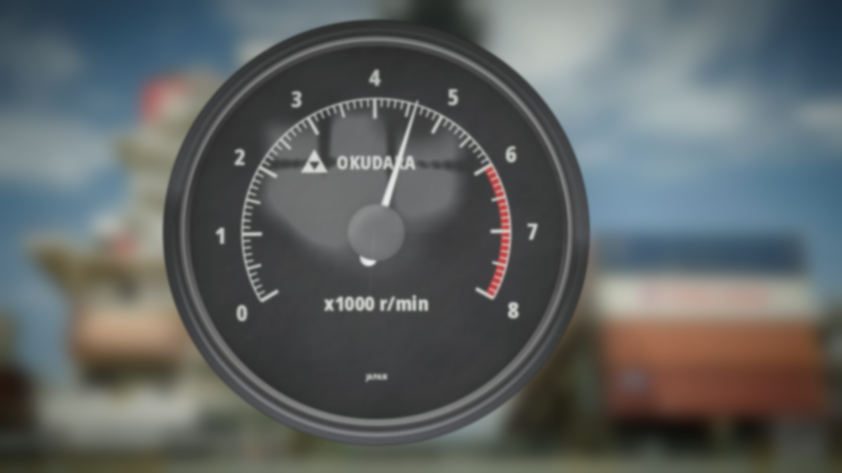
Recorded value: **4600** rpm
